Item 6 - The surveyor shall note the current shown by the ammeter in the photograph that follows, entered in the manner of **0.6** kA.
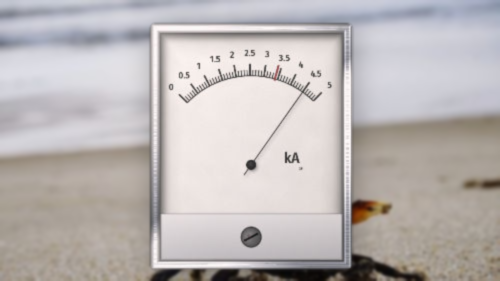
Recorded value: **4.5** kA
